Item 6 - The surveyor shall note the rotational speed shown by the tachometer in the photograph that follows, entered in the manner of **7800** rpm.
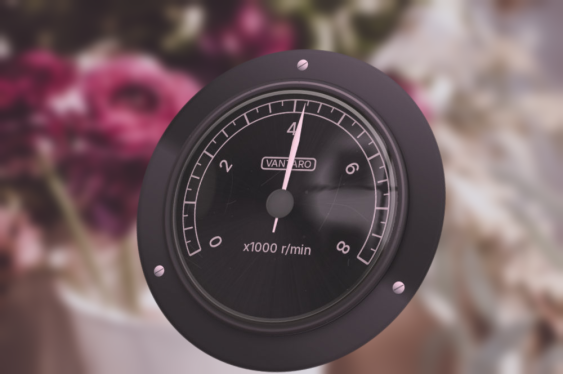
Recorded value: **4250** rpm
